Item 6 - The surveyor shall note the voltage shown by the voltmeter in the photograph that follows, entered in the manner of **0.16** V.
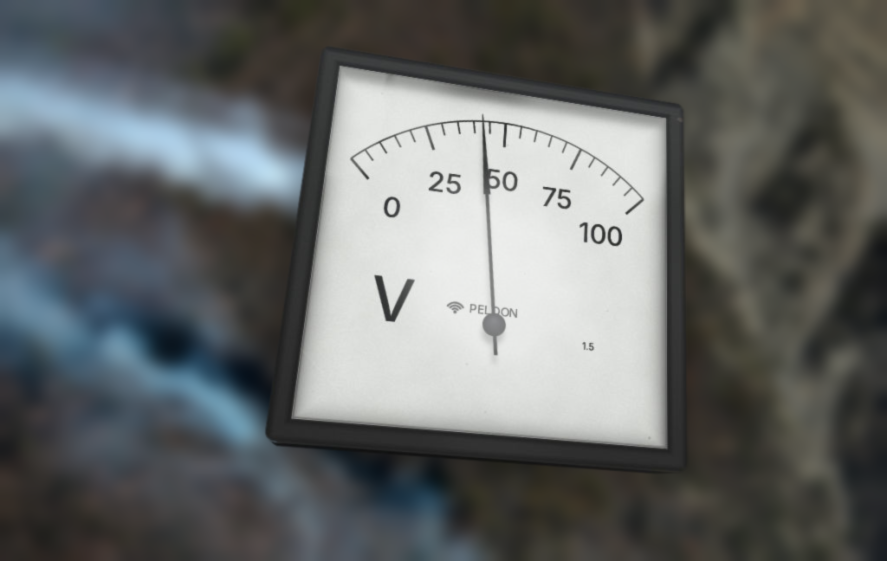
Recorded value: **42.5** V
